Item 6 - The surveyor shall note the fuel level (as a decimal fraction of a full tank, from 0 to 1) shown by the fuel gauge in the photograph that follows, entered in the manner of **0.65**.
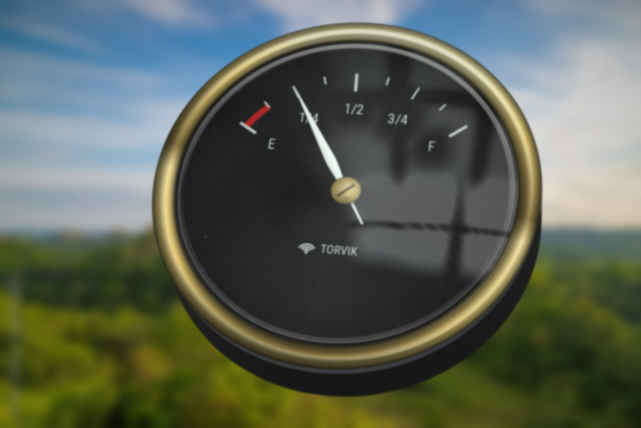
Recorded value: **0.25**
